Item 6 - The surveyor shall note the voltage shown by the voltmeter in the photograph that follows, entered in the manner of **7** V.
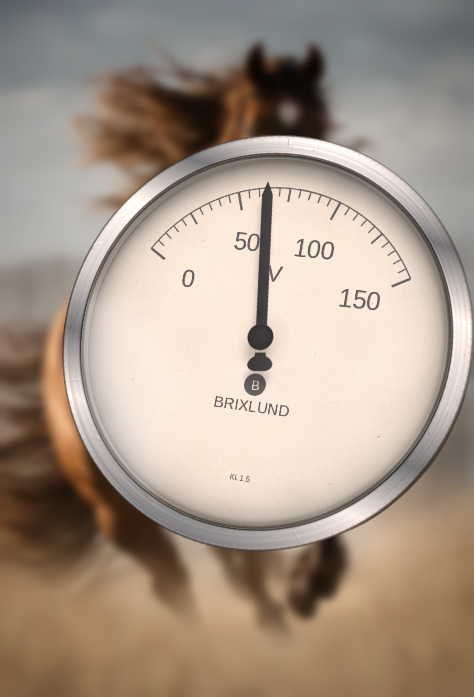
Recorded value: **65** V
